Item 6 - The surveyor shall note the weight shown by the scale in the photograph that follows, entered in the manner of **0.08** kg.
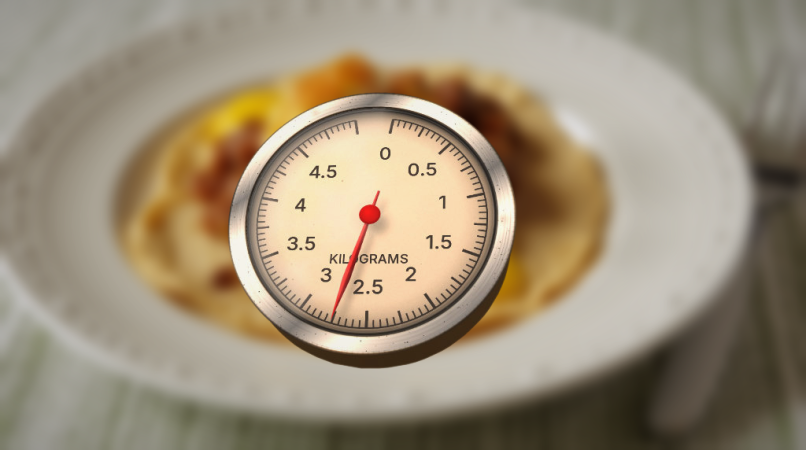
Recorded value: **2.75** kg
